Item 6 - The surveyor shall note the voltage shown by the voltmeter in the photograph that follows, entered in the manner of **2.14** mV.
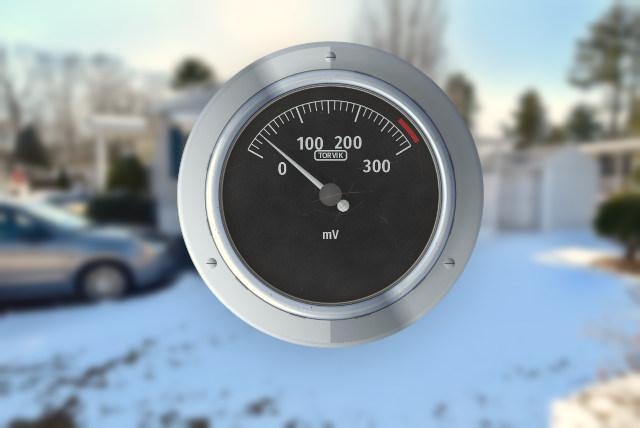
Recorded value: **30** mV
